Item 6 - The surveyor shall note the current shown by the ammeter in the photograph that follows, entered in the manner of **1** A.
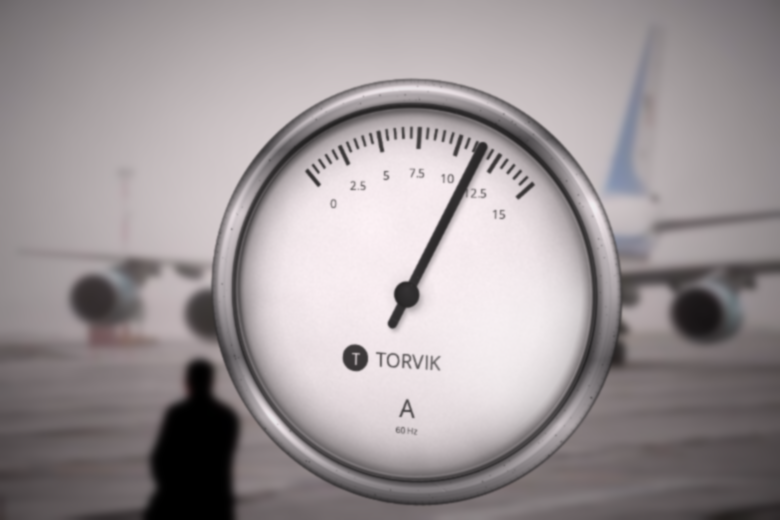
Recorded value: **11.5** A
